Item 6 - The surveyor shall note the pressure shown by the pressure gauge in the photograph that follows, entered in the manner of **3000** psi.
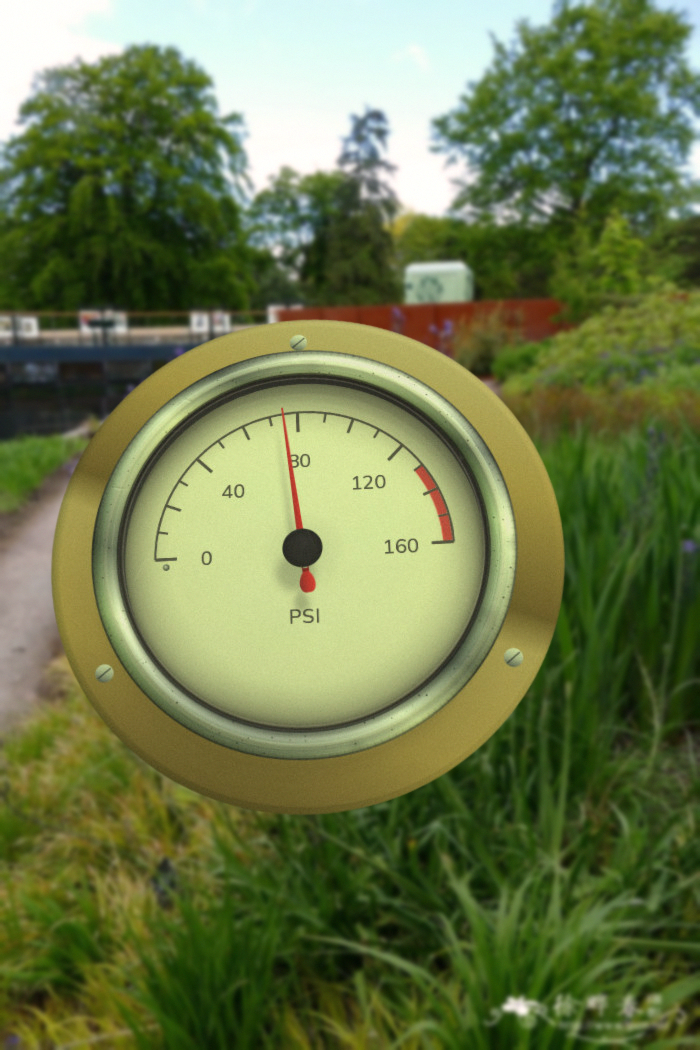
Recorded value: **75** psi
